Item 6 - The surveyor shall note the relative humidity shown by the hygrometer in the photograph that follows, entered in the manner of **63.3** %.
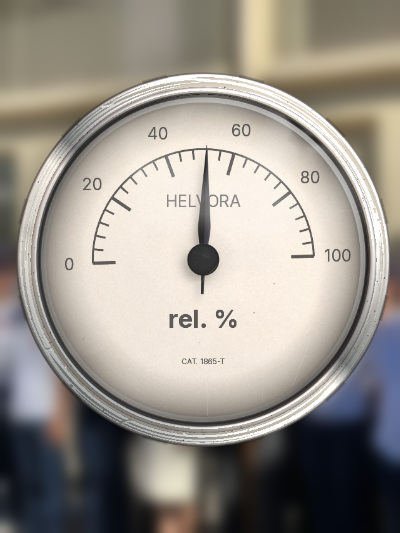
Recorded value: **52** %
